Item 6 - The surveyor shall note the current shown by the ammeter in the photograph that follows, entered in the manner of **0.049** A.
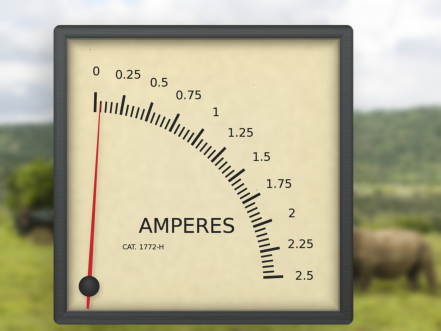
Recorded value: **0.05** A
